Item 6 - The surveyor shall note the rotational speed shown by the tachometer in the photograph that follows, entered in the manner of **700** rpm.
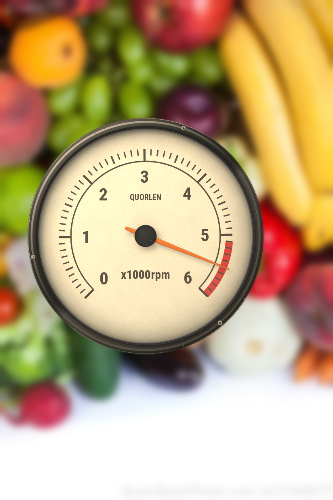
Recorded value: **5500** rpm
